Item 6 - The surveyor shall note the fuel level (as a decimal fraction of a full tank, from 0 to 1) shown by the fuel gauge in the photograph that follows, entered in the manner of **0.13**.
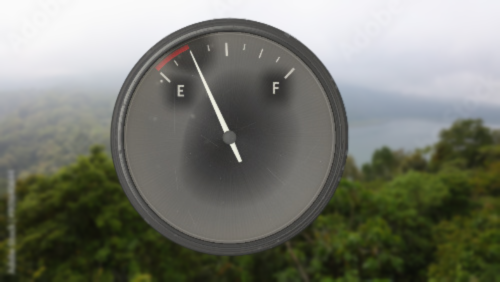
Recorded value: **0.25**
